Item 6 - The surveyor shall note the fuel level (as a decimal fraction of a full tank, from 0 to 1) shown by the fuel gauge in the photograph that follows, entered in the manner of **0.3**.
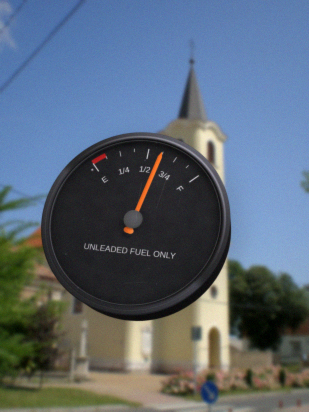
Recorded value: **0.625**
